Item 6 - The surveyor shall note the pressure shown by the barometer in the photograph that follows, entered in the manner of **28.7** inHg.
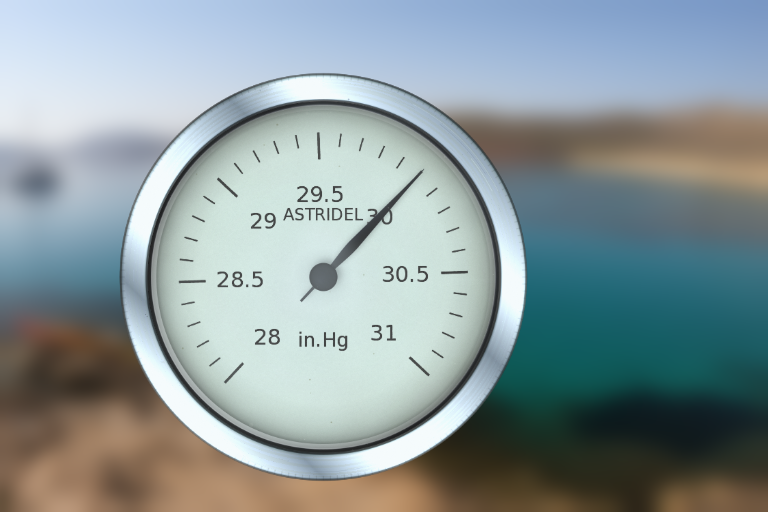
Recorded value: **30** inHg
